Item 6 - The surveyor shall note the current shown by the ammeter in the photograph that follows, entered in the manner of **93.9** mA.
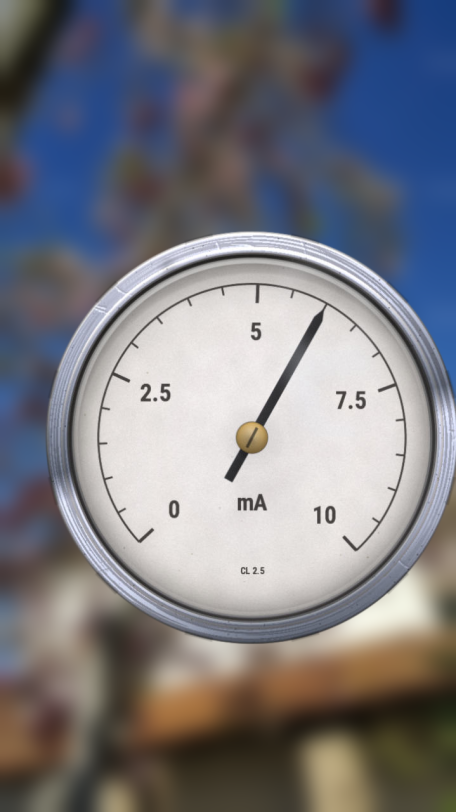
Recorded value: **6** mA
